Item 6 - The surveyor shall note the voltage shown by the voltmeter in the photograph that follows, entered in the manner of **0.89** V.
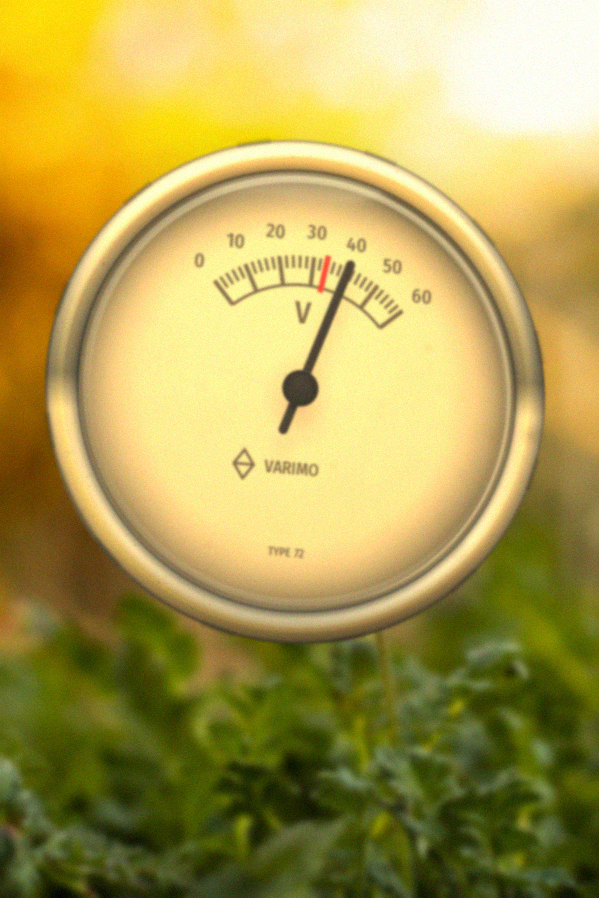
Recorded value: **40** V
